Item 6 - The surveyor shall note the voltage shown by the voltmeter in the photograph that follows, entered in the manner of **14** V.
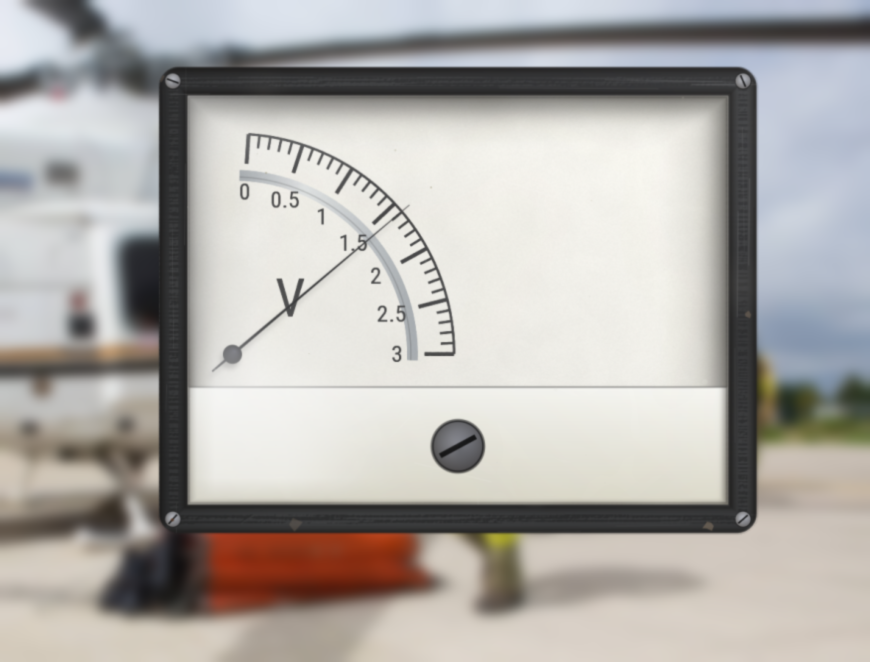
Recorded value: **1.6** V
